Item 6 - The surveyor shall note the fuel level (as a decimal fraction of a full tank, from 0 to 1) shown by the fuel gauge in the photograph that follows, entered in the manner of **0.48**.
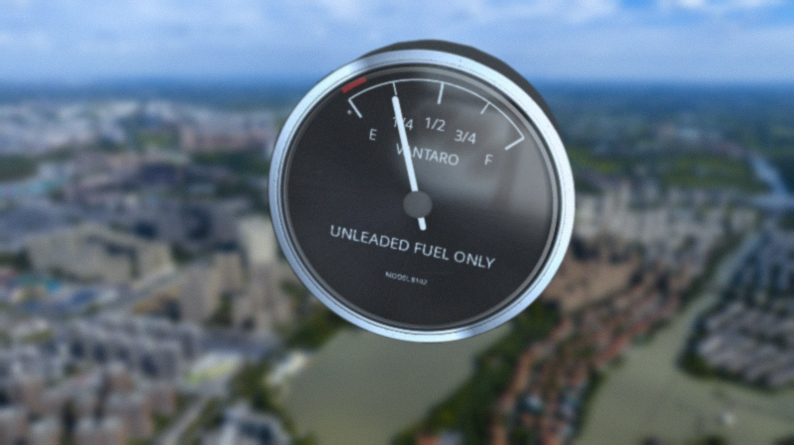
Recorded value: **0.25**
